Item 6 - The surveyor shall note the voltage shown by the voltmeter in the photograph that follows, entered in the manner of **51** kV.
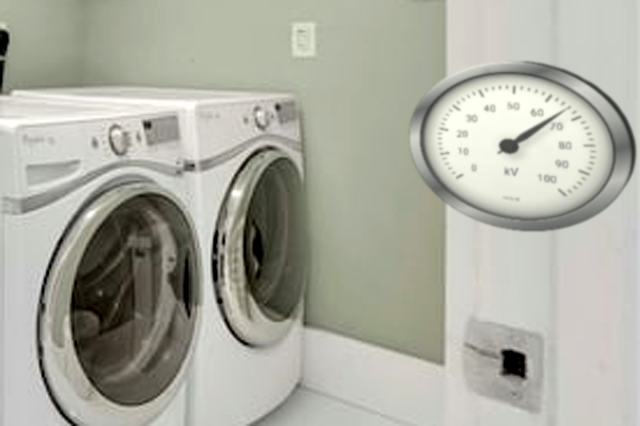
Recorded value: **66** kV
